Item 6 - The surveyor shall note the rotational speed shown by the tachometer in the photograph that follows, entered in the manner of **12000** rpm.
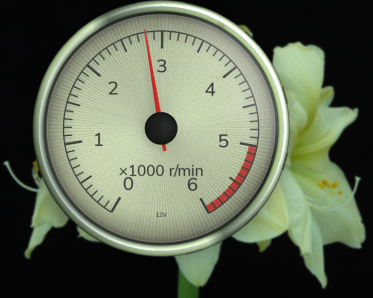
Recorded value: **2800** rpm
